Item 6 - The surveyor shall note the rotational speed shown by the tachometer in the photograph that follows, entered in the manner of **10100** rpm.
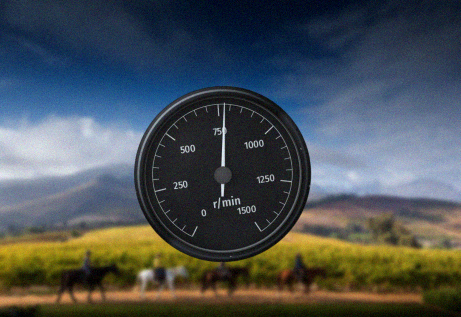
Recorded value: **775** rpm
